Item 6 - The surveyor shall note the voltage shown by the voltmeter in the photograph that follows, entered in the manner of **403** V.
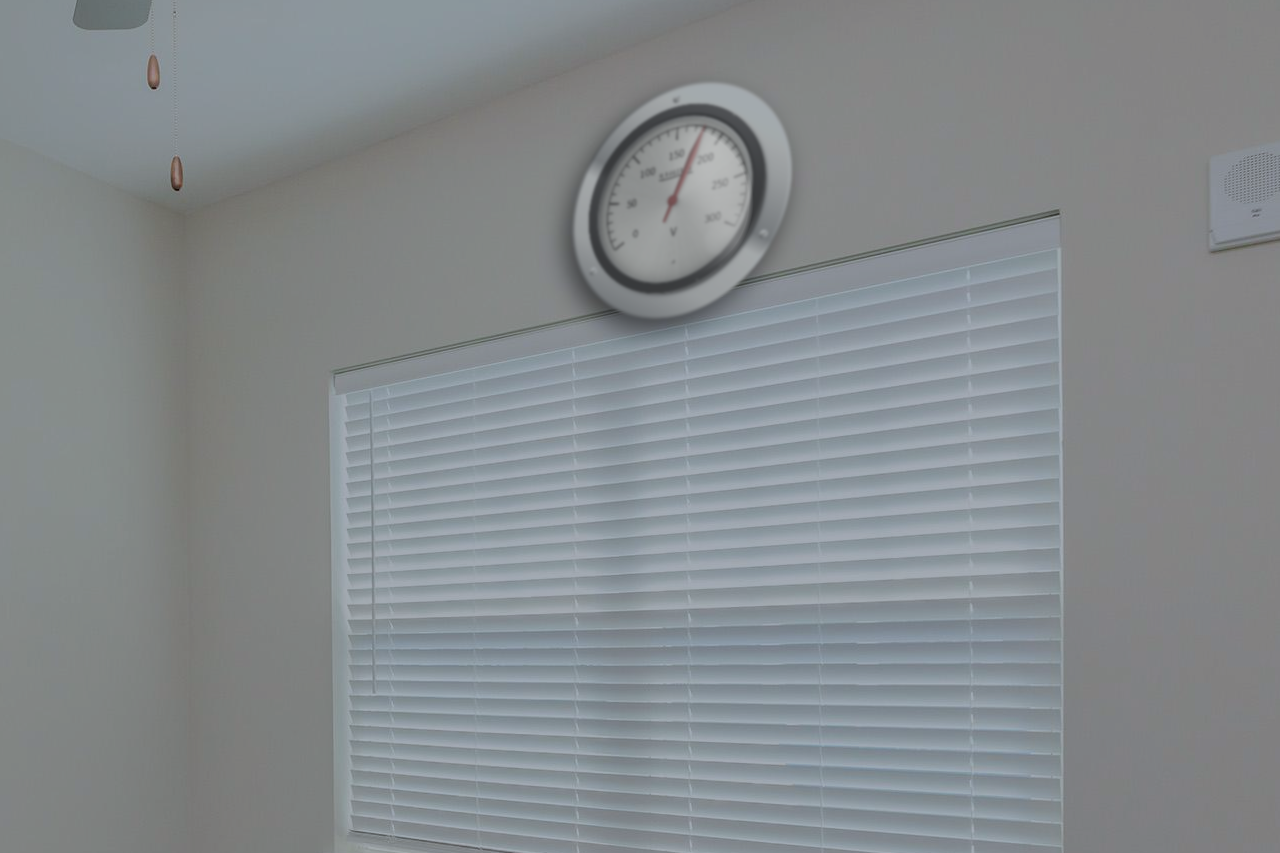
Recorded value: **180** V
